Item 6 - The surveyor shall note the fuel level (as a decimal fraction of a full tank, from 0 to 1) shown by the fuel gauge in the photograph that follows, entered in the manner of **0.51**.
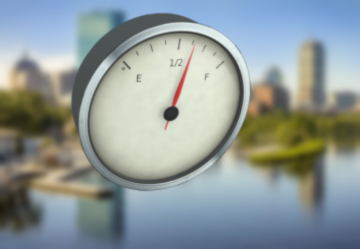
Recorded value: **0.625**
